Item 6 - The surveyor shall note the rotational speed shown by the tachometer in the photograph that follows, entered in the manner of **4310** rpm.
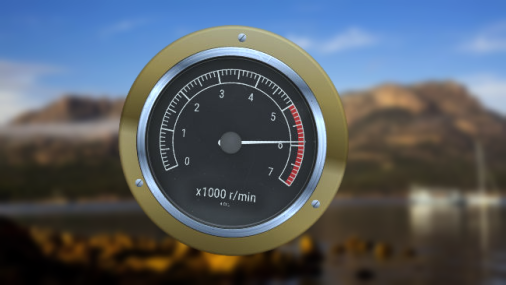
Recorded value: **5900** rpm
